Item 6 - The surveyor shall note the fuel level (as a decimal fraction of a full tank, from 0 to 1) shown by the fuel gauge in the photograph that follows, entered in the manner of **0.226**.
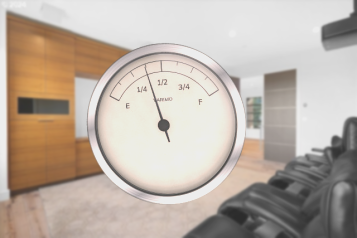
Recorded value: **0.375**
